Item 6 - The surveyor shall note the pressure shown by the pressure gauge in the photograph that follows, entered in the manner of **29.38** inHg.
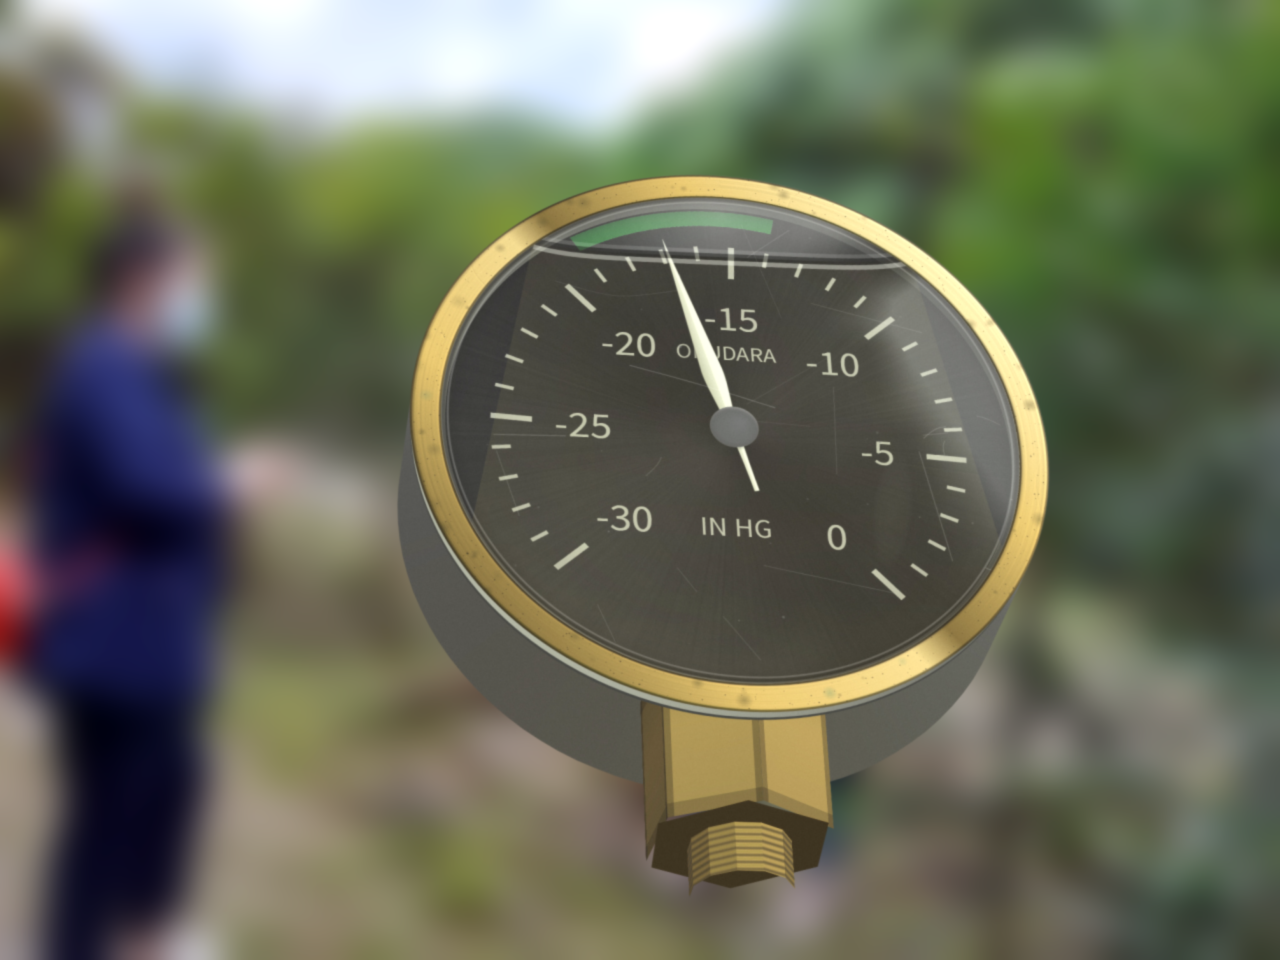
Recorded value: **-17** inHg
